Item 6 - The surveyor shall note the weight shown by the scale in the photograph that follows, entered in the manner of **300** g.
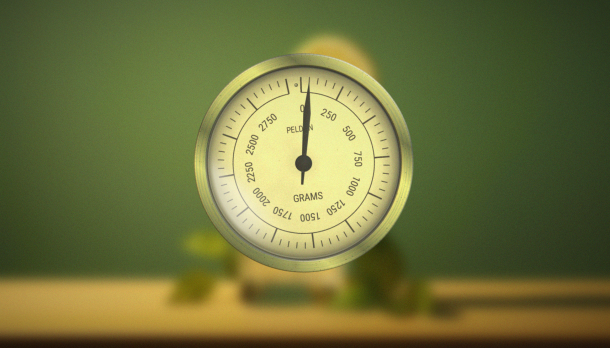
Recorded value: **50** g
